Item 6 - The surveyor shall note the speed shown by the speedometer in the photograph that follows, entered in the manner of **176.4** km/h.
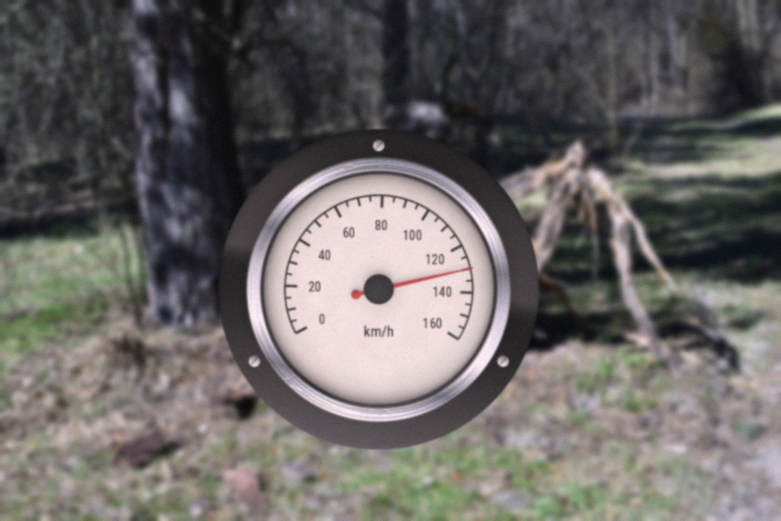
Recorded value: **130** km/h
